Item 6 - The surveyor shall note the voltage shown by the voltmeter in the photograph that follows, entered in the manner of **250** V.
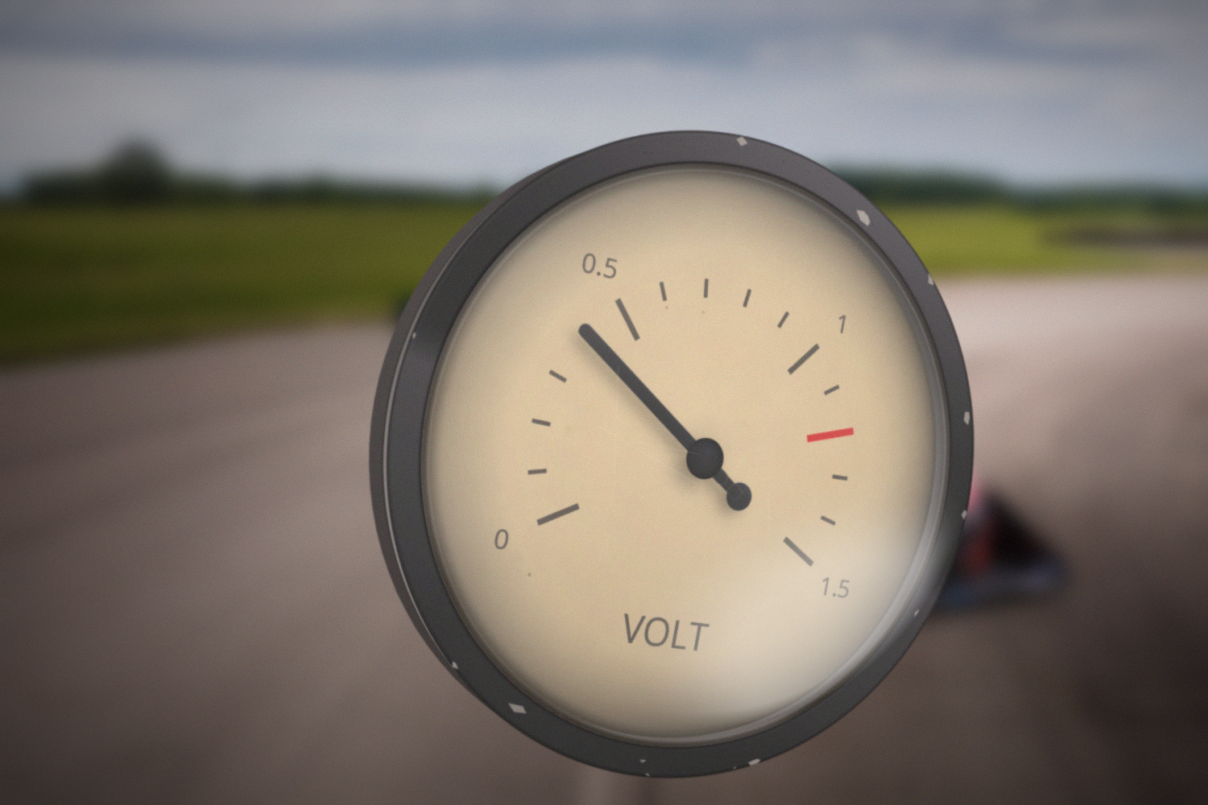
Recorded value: **0.4** V
